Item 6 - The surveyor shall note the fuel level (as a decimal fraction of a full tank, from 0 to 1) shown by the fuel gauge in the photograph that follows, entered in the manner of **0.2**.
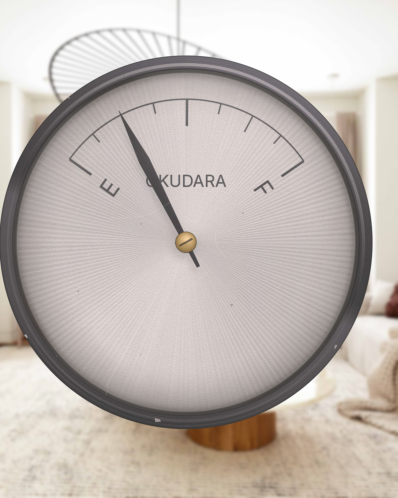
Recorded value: **0.25**
